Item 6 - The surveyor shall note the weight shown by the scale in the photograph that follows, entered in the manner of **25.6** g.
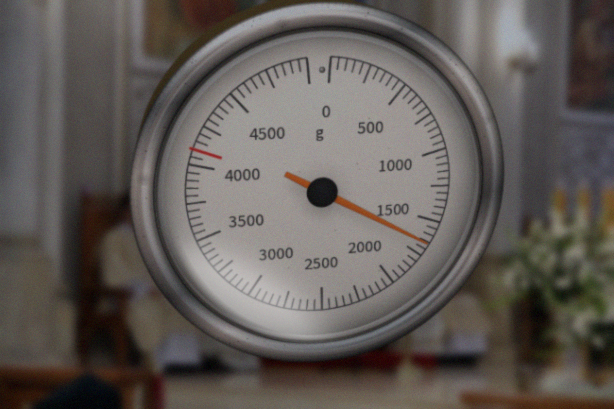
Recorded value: **1650** g
